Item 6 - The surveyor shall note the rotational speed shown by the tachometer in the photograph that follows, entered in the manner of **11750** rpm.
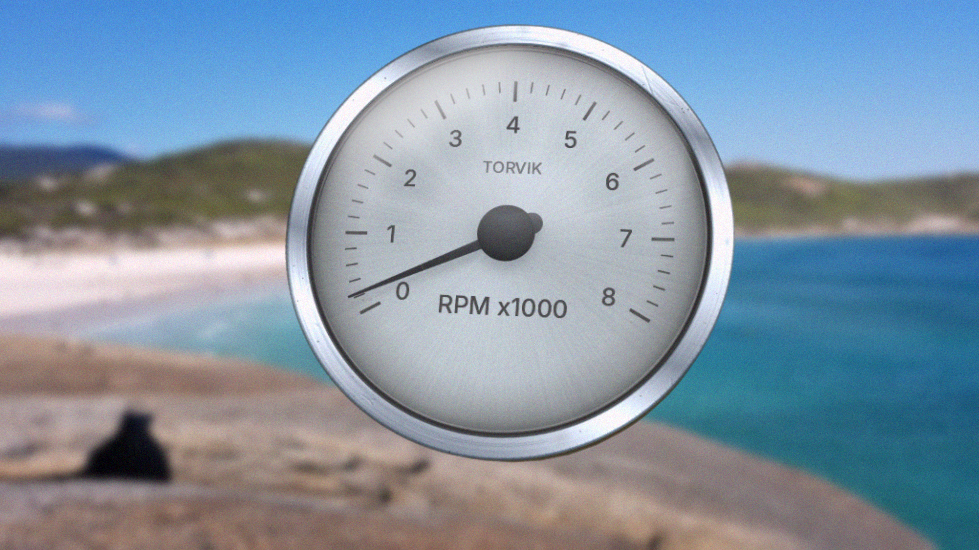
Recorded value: **200** rpm
